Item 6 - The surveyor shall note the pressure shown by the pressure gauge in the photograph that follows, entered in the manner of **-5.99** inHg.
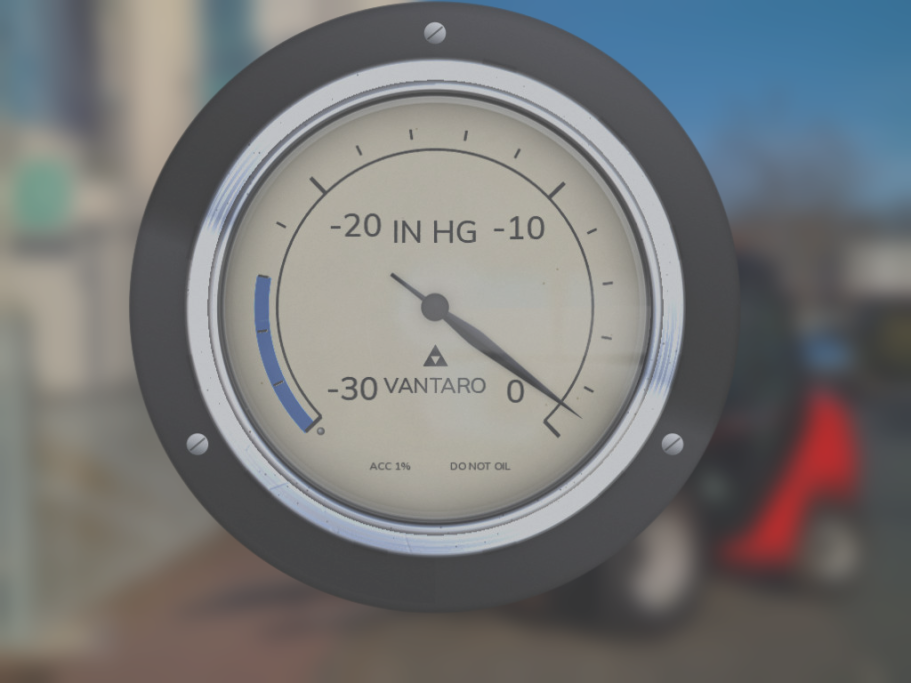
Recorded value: **-1** inHg
